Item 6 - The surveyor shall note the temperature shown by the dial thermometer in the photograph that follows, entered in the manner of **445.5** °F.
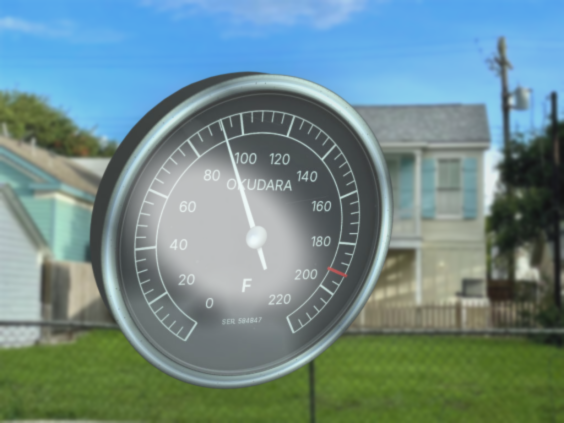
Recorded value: **92** °F
